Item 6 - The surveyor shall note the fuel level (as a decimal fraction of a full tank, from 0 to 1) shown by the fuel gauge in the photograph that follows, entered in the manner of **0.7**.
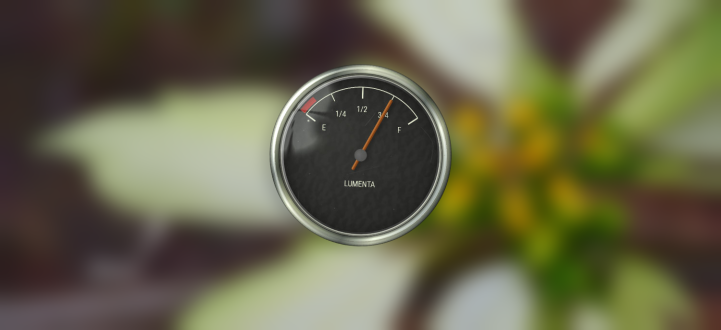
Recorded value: **0.75**
